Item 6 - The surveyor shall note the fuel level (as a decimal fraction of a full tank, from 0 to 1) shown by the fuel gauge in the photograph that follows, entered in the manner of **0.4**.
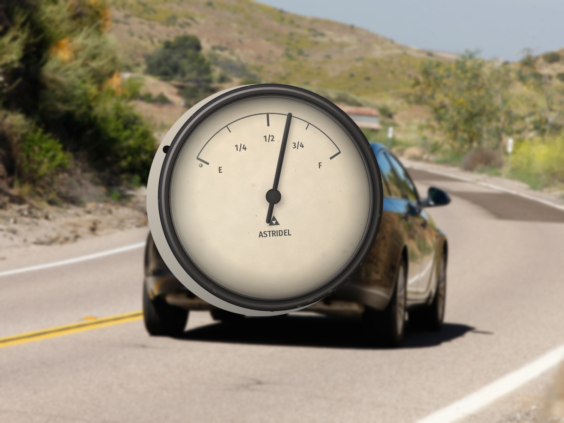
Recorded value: **0.625**
